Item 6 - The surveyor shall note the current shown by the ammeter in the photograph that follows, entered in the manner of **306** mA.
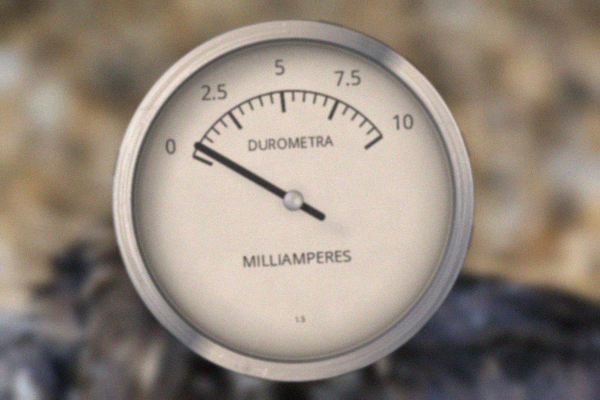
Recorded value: **0.5** mA
